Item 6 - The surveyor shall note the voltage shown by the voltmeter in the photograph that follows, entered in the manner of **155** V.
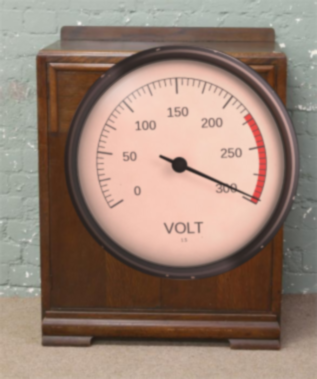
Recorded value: **295** V
